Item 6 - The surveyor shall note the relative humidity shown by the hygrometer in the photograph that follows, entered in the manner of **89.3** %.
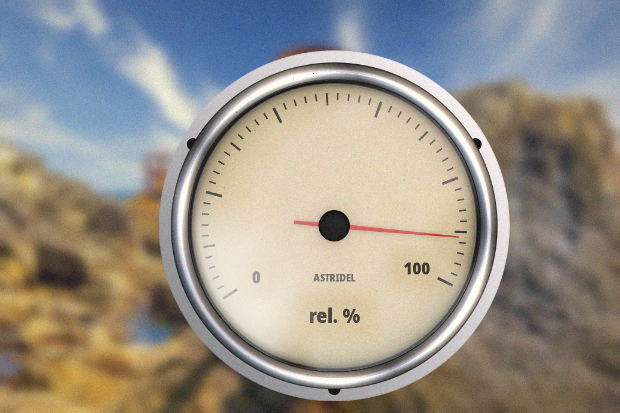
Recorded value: **91** %
